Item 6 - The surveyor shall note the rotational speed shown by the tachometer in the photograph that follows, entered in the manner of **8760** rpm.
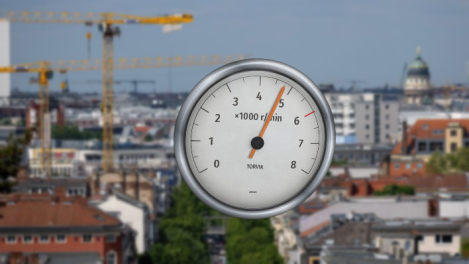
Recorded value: **4750** rpm
